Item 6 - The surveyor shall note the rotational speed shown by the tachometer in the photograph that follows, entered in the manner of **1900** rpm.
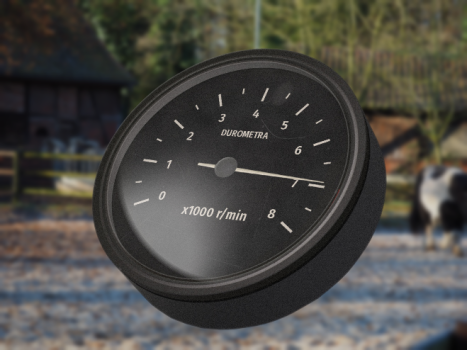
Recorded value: **7000** rpm
